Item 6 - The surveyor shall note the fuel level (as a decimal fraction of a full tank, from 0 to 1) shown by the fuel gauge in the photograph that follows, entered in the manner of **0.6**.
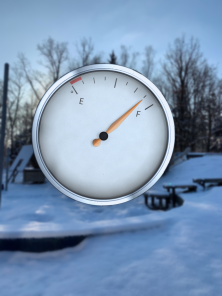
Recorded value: **0.875**
